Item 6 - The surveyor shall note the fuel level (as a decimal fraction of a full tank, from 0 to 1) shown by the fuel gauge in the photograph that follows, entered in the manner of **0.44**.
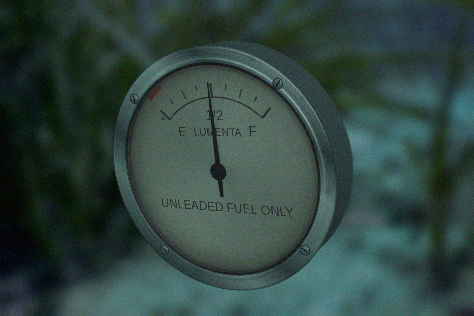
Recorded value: **0.5**
